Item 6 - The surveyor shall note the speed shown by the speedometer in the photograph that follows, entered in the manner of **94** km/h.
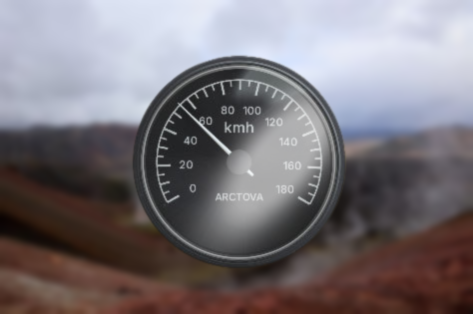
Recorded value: **55** km/h
